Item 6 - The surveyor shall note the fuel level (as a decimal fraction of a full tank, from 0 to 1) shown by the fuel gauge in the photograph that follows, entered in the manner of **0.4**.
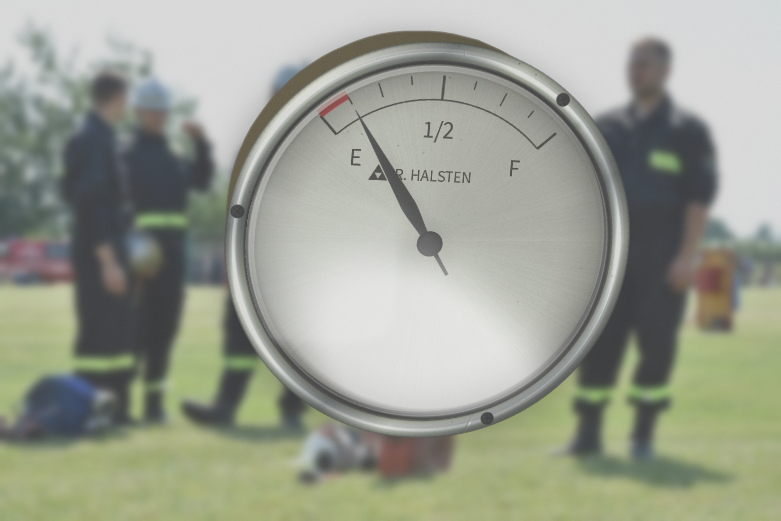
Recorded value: **0.125**
